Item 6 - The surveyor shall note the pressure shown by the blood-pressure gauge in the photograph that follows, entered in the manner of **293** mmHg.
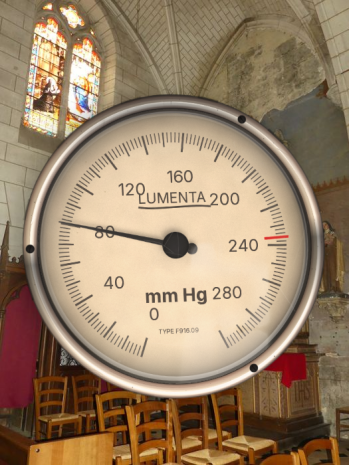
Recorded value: **80** mmHg
